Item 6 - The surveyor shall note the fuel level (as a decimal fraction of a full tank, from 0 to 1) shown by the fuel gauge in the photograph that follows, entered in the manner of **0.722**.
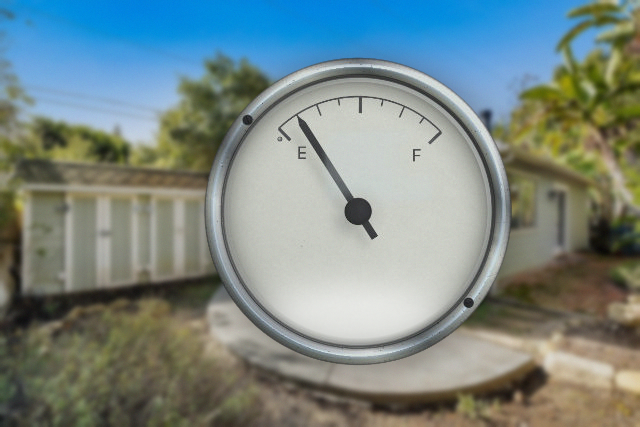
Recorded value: **0.125**
